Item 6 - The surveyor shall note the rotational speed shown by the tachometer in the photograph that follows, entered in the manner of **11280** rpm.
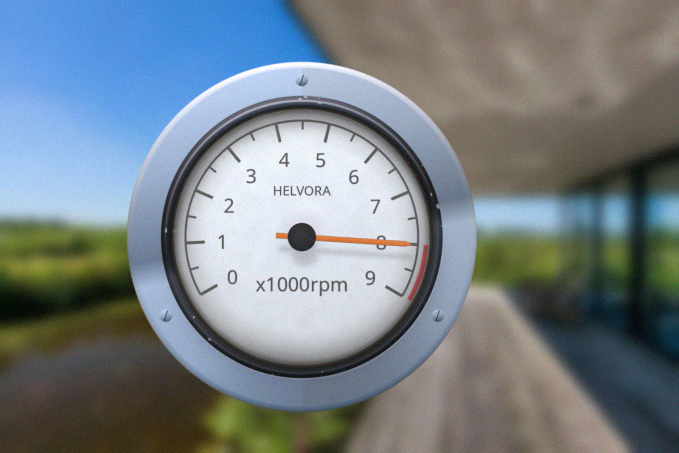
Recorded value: **8000** rpm
